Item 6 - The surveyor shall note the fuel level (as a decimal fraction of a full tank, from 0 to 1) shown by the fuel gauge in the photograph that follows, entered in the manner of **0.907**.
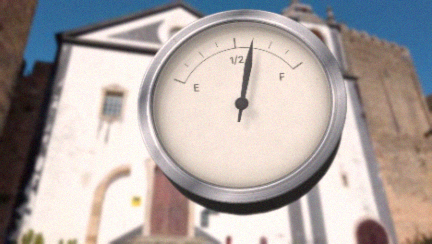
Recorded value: **0.625**
